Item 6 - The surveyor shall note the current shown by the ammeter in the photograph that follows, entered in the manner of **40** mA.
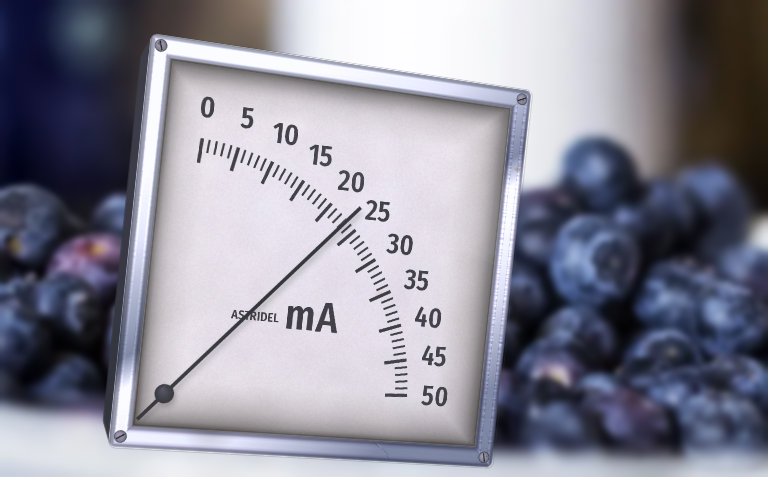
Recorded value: **23** mA
